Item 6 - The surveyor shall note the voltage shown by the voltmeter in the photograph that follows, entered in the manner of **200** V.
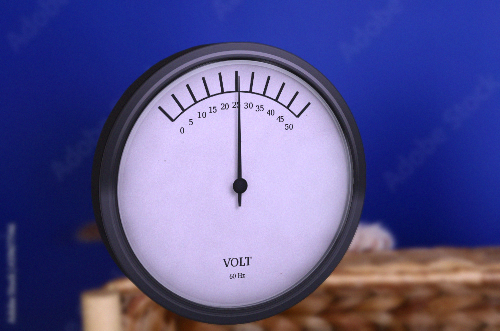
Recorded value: **25** V
